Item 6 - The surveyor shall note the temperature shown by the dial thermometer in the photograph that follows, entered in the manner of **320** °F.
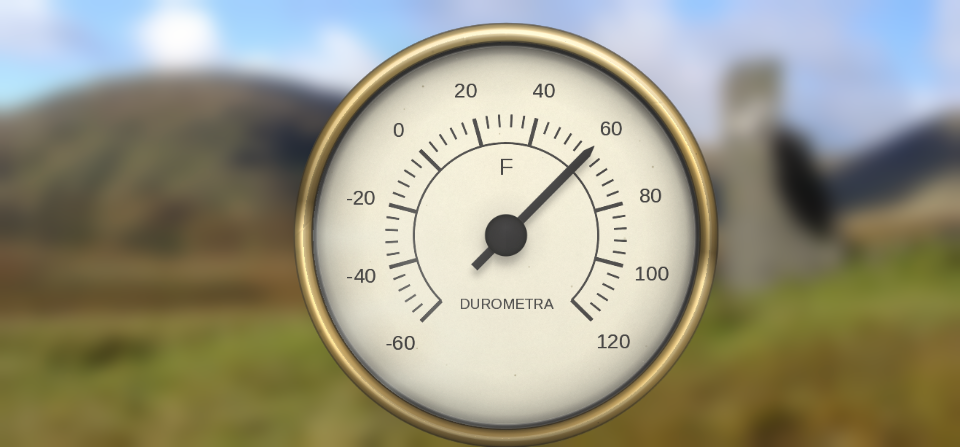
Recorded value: **60** °F
